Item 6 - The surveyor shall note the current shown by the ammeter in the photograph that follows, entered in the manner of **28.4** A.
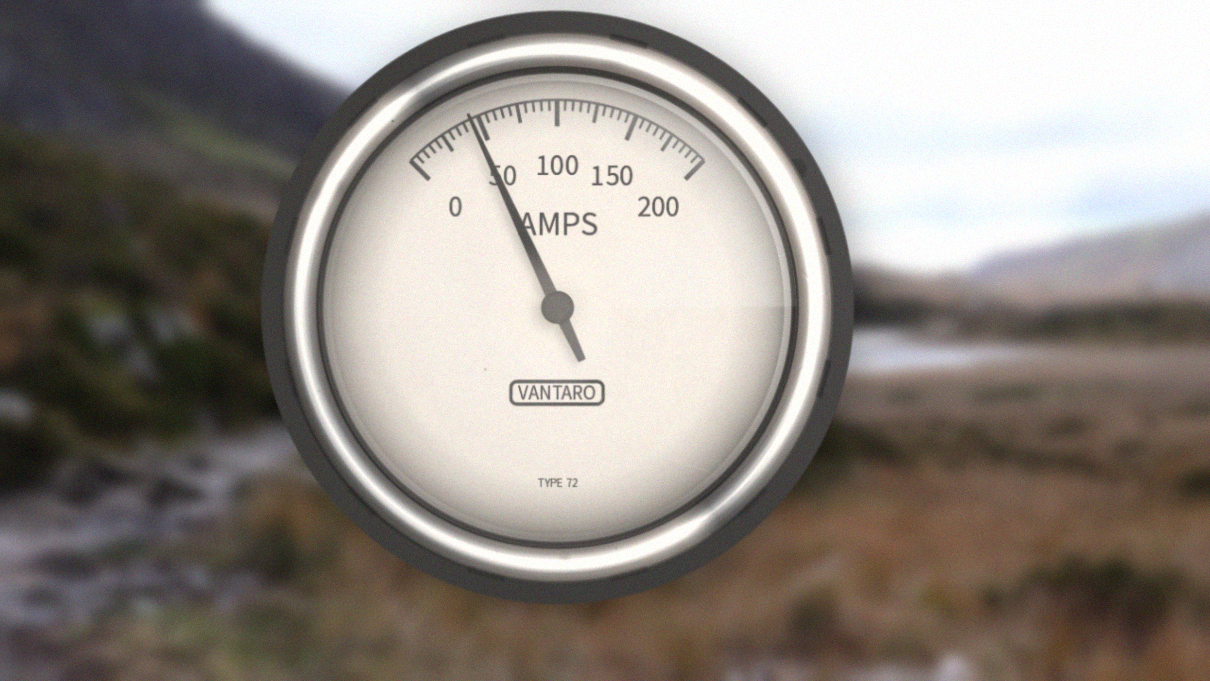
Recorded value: **45** A
